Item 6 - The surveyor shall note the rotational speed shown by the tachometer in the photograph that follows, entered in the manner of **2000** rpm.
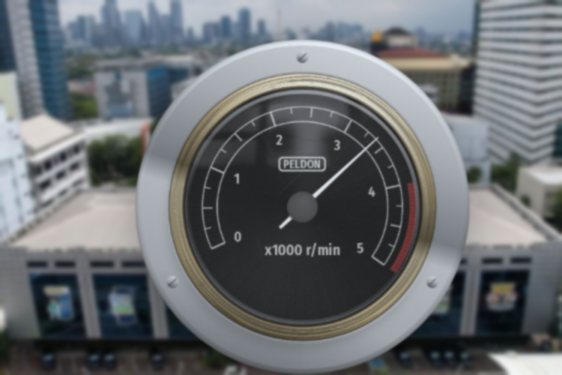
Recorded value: **3375** rpm
